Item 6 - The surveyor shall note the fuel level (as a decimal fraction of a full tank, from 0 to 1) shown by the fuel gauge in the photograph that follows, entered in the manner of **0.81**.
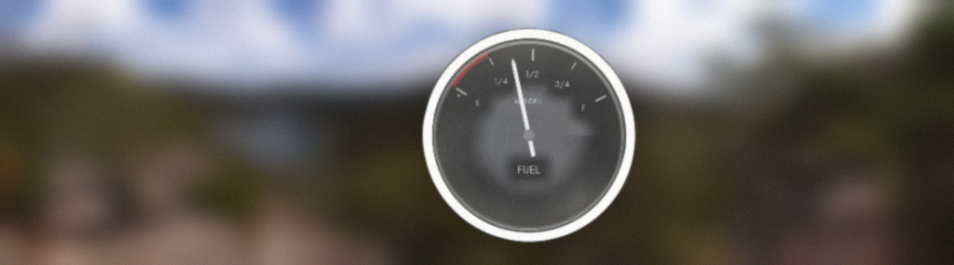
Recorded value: **0.375**
